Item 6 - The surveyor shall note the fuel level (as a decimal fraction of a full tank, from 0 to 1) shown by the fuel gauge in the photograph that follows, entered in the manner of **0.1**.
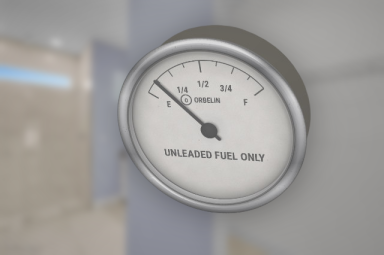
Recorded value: **0.125**
